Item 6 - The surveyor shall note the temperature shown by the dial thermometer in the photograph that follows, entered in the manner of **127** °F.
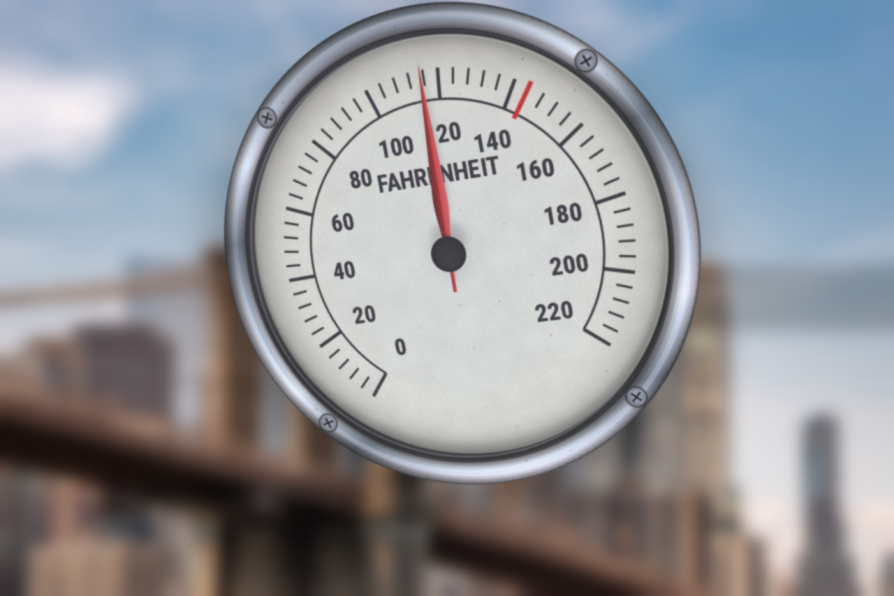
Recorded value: **116** °F
